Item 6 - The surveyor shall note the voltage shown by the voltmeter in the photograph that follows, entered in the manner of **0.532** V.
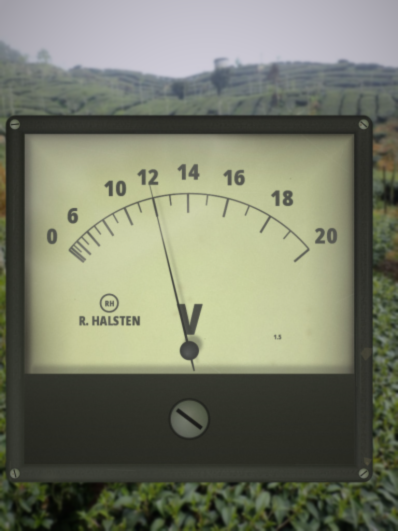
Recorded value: **12** V
